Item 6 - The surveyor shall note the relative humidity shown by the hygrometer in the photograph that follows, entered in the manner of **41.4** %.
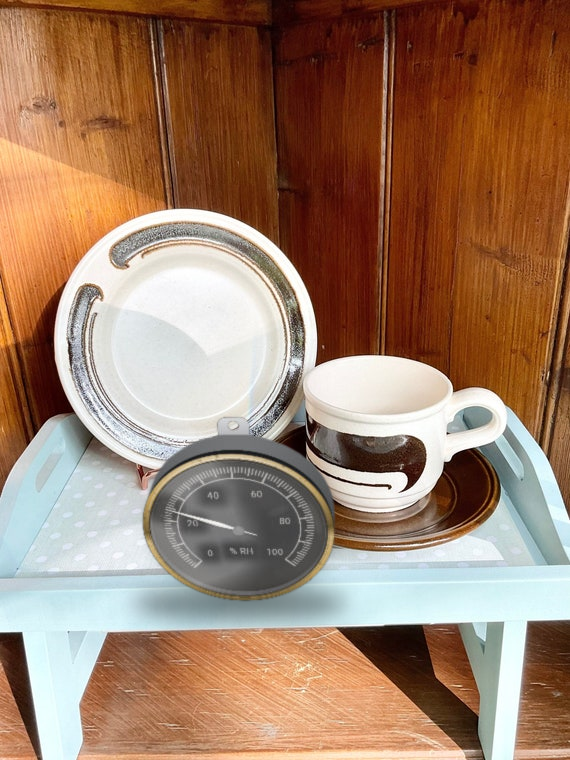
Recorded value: **25** %
